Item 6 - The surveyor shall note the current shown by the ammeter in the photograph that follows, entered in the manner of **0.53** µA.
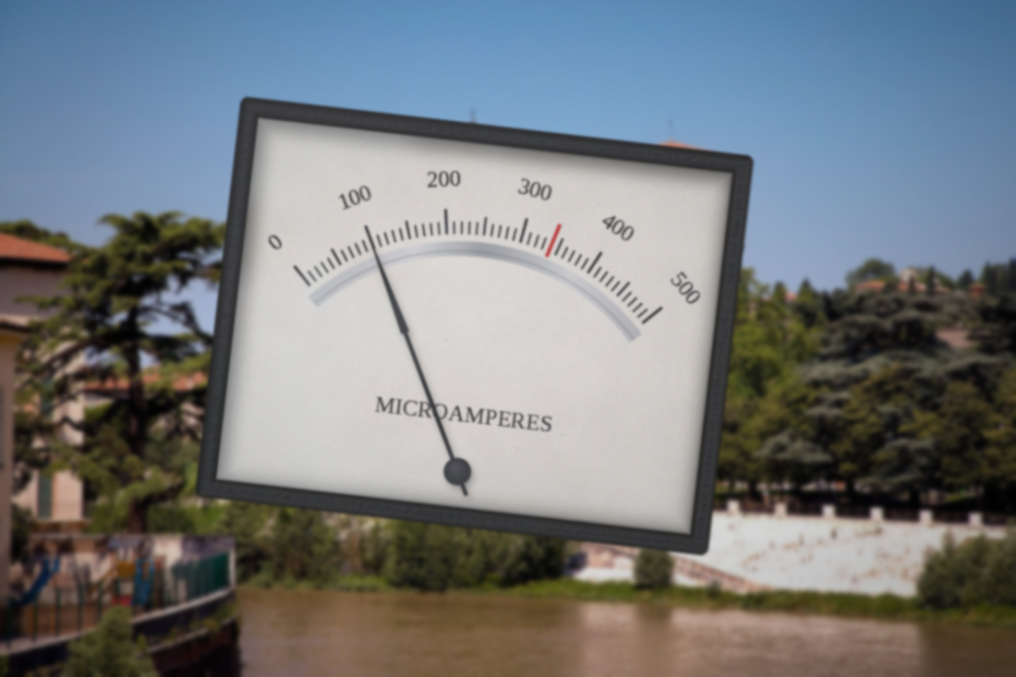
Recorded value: **100** µA
